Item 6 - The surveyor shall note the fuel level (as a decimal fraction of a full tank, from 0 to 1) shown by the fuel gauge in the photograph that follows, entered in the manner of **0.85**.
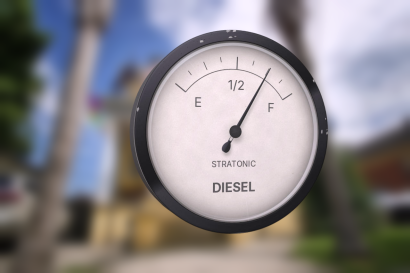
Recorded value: **0.75**
